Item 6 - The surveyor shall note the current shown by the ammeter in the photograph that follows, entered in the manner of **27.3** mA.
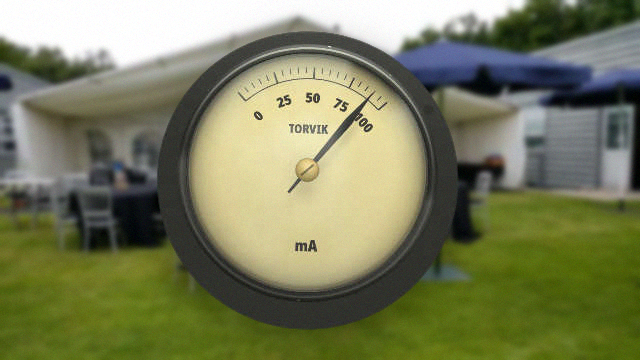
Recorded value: **90** mA
